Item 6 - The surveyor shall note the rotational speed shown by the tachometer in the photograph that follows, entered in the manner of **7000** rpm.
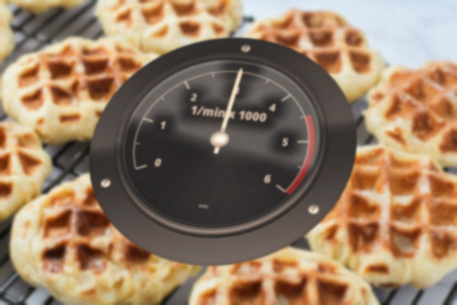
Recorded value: **3000** rpm
